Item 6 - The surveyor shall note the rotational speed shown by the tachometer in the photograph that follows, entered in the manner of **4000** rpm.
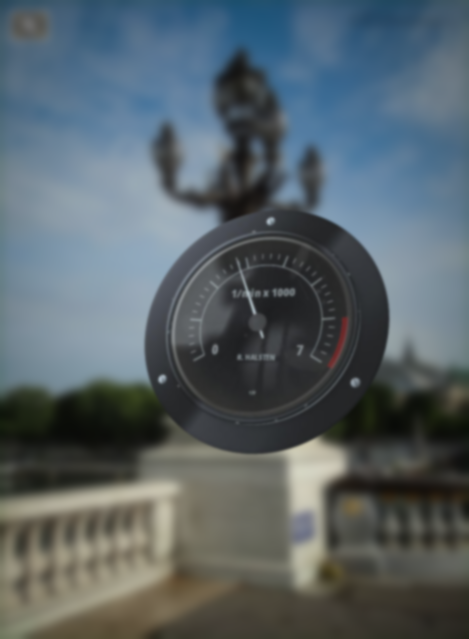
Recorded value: **2800** rpm
